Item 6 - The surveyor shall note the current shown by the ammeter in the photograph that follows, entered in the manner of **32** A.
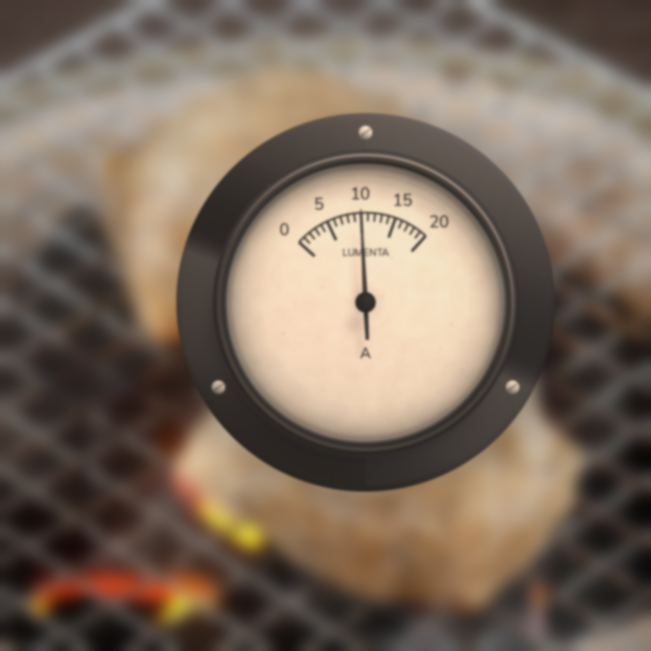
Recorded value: **10** A
